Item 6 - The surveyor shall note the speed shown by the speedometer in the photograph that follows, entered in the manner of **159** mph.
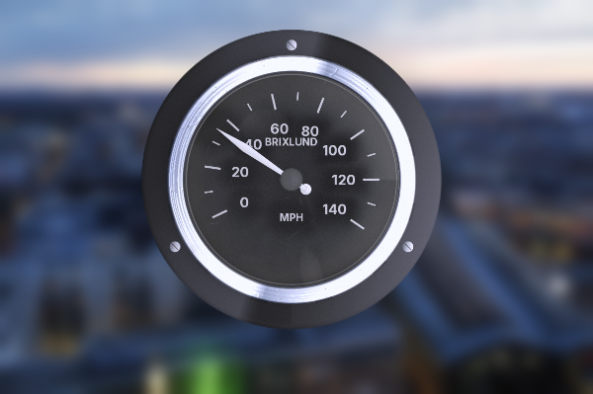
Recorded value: **35** mph
